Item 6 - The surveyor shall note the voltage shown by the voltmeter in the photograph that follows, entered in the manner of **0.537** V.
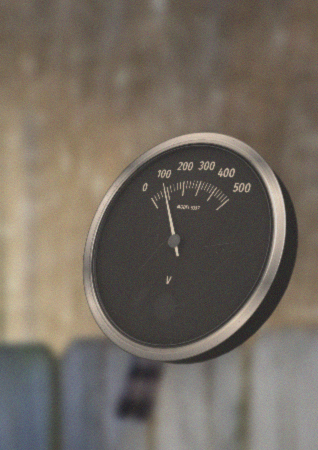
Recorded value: **100** V
